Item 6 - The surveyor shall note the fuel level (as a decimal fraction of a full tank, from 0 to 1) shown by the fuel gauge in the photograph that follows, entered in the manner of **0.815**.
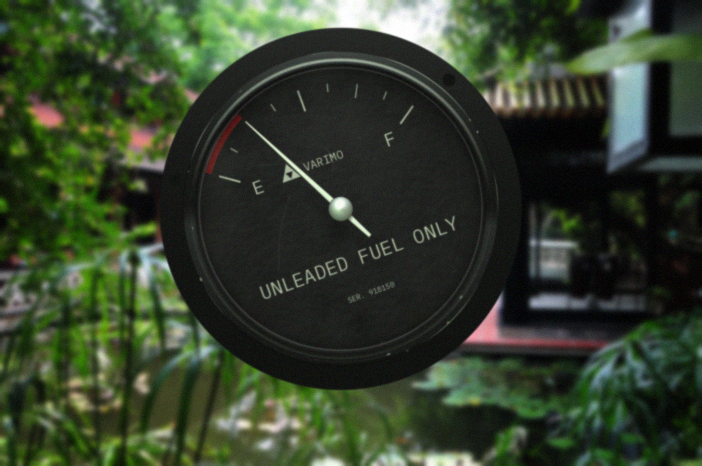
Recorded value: **0.25**
